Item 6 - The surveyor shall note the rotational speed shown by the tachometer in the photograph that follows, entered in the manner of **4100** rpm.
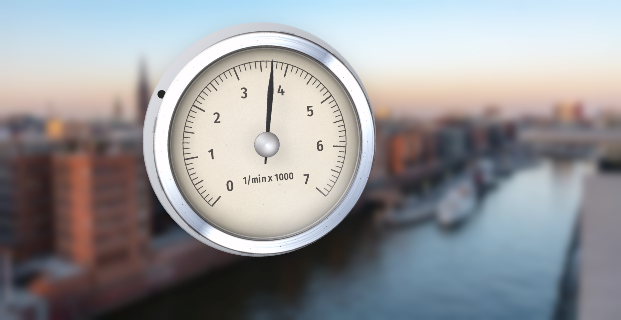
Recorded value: **3700** rpm
